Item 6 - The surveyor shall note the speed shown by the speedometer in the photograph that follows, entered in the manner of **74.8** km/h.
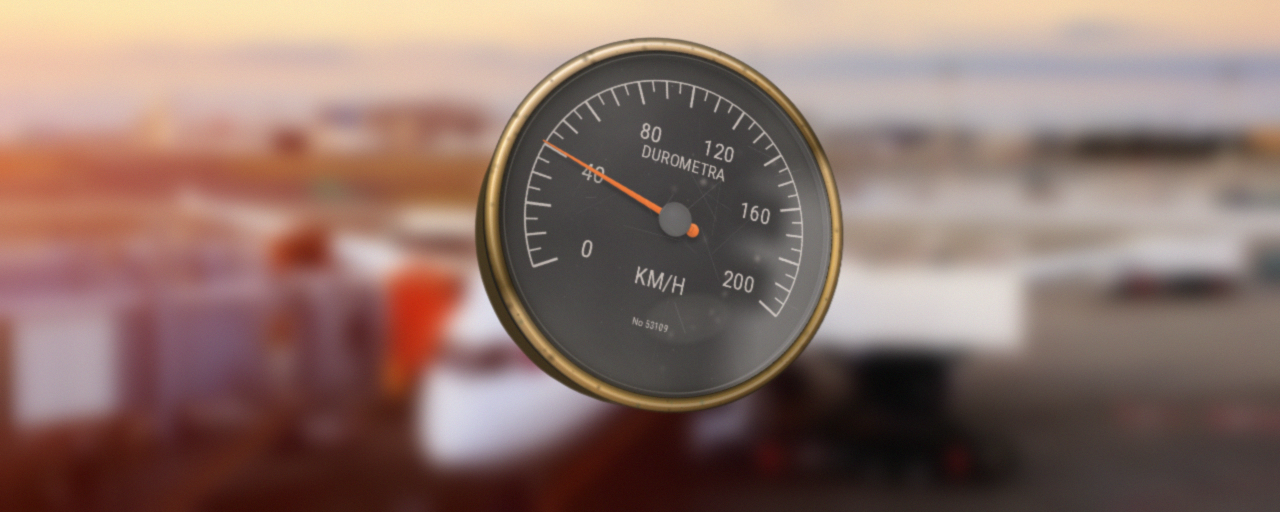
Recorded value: **40** km/h
